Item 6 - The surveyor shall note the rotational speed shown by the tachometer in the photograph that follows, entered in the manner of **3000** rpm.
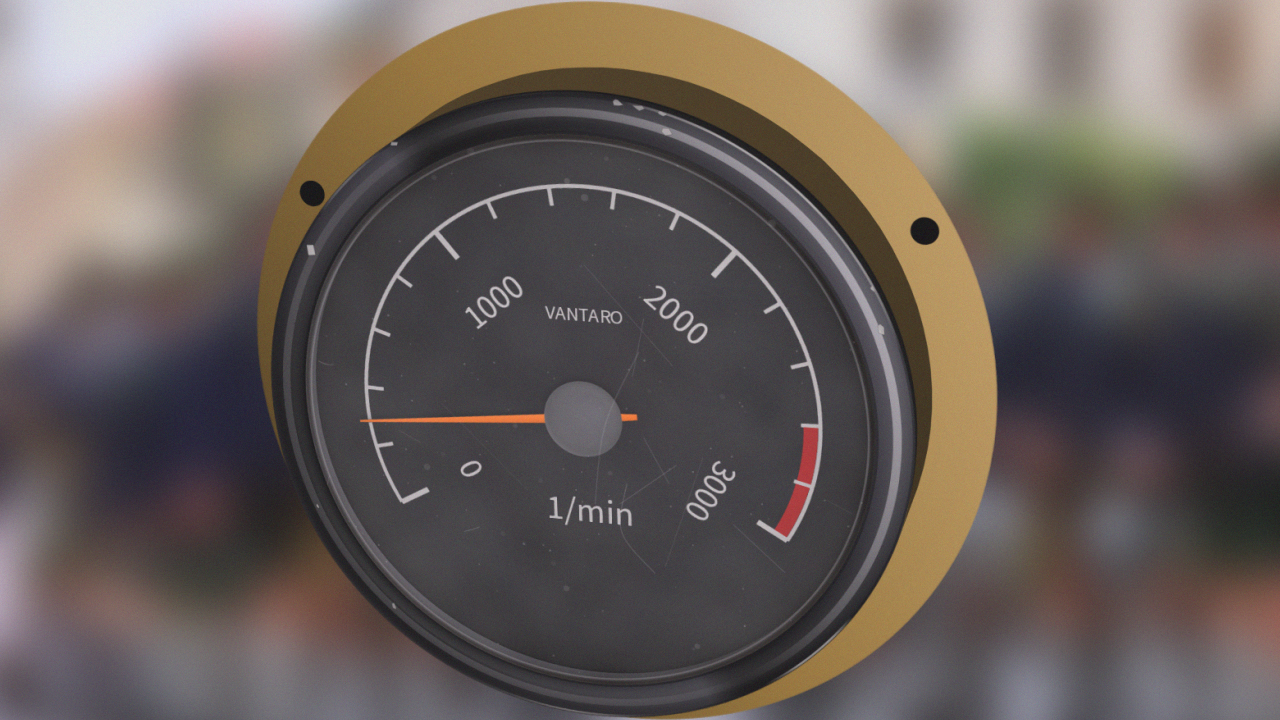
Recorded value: **300** rpm
